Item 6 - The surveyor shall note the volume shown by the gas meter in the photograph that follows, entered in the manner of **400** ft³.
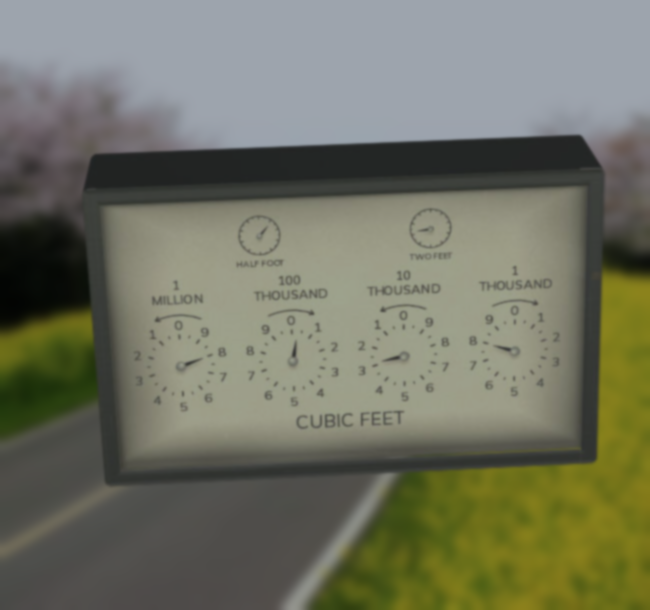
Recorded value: **802800** ft³
